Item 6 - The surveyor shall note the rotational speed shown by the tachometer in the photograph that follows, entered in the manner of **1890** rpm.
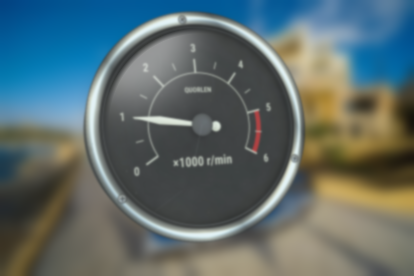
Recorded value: **1000** rpm
